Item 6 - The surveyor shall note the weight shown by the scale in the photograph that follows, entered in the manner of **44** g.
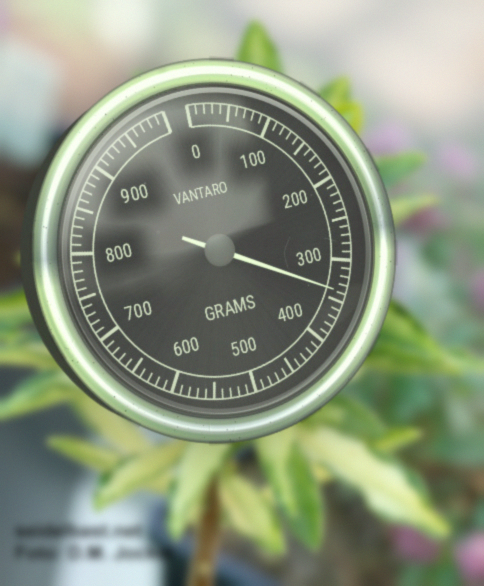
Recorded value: **340** g
